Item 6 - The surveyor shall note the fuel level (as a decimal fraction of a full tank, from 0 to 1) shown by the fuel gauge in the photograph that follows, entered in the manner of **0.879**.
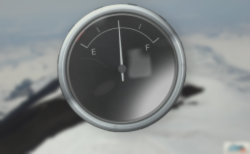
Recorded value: **0.5**
